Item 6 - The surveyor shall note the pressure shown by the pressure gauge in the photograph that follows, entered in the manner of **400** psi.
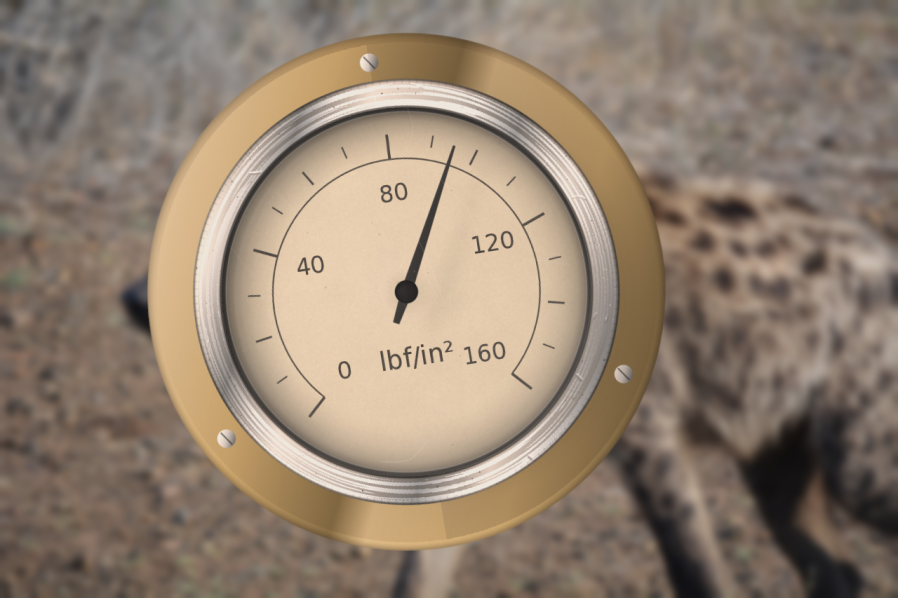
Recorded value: **95** psi
